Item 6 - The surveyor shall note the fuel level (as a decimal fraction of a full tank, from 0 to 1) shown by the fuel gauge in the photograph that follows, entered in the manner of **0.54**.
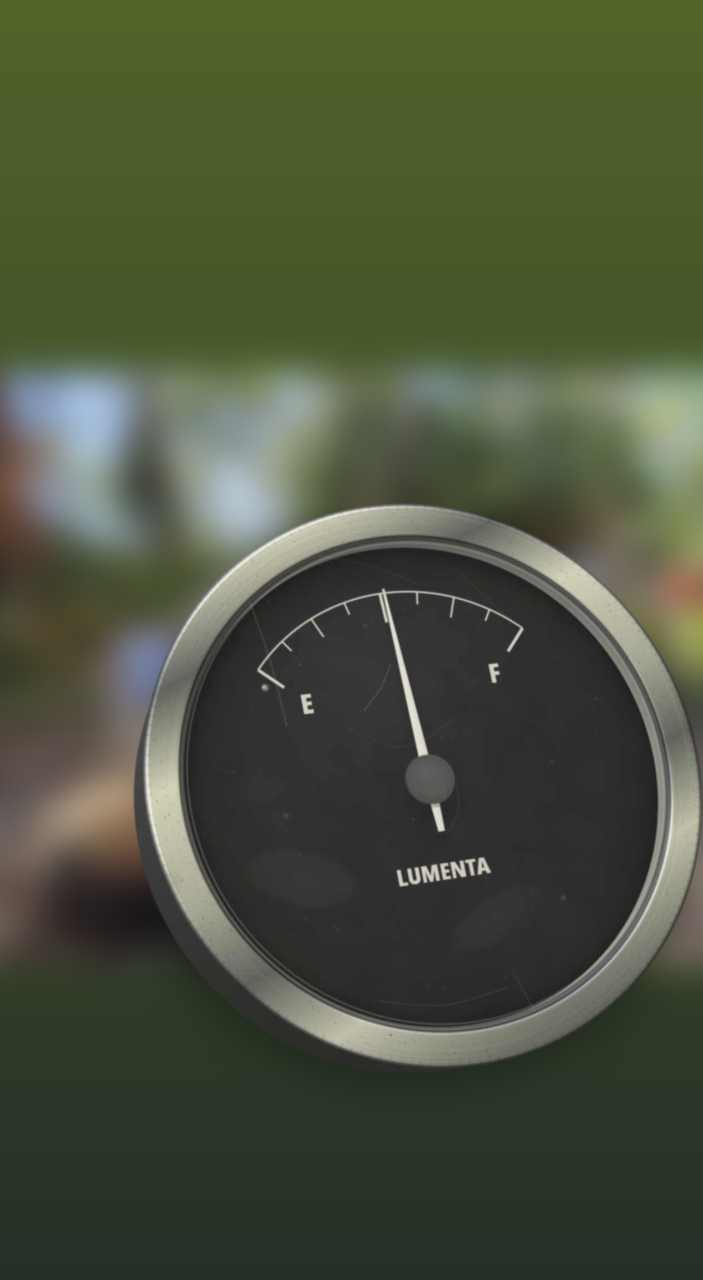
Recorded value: **0.5**
